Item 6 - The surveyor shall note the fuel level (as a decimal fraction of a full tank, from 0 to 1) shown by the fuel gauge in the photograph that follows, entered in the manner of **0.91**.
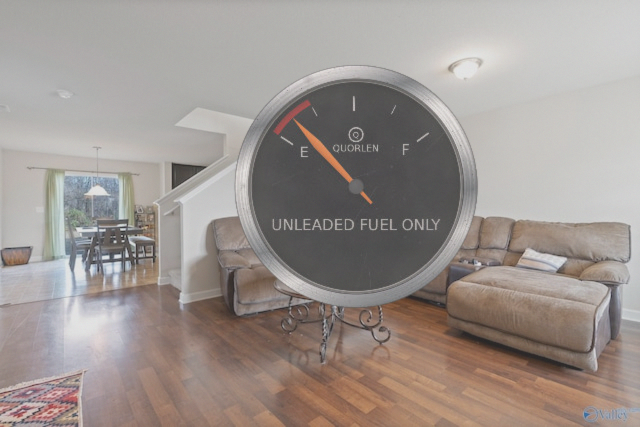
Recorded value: **0.125**
